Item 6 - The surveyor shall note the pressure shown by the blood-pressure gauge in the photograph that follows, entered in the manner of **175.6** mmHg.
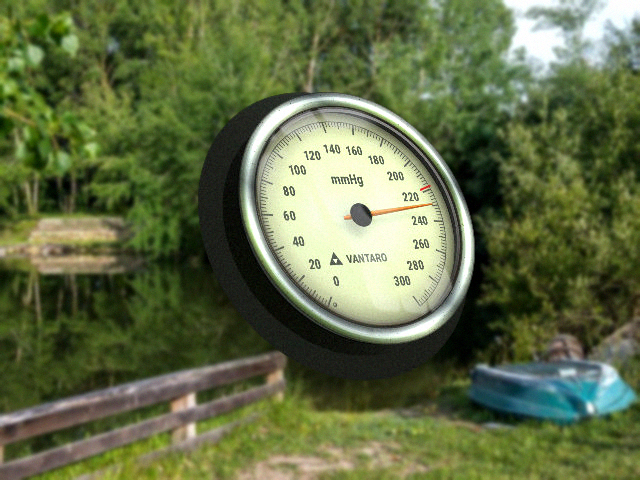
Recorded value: **230** mmHg
